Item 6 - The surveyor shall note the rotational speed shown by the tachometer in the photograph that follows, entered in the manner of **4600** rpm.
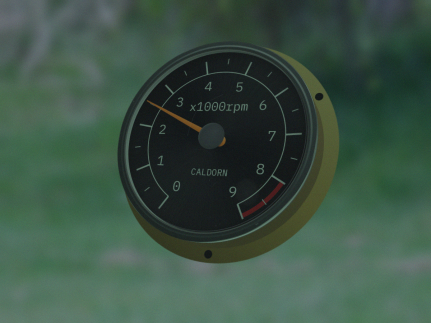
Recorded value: **2500** rpm
